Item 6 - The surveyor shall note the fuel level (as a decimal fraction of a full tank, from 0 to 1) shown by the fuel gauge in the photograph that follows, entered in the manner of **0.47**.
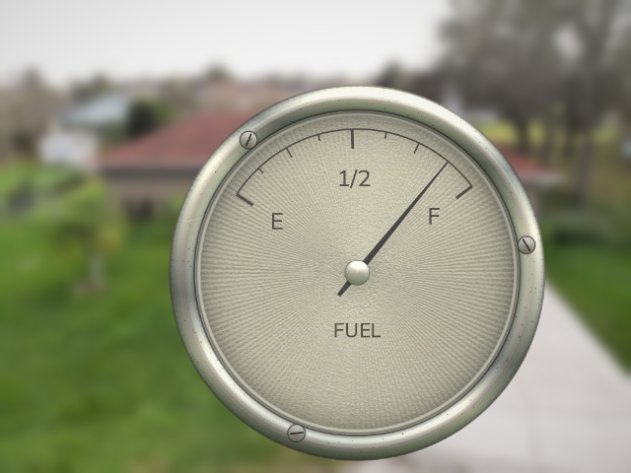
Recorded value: **0.875**
